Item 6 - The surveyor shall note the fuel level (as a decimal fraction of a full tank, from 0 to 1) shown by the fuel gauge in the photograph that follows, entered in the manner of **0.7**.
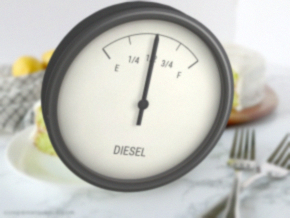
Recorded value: **0.5**
